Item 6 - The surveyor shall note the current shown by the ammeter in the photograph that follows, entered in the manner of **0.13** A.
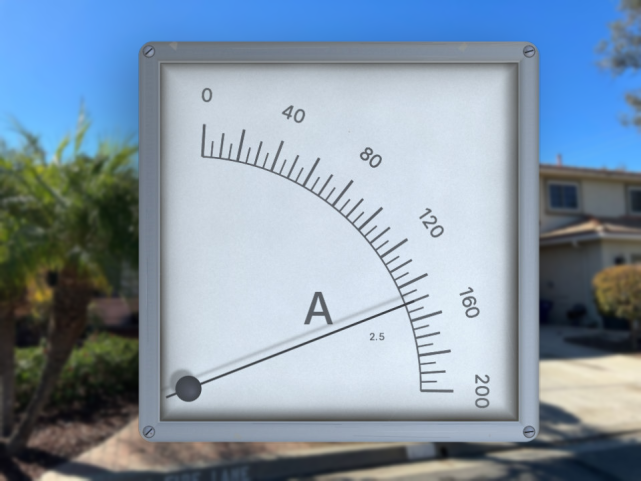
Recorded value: **150** A
